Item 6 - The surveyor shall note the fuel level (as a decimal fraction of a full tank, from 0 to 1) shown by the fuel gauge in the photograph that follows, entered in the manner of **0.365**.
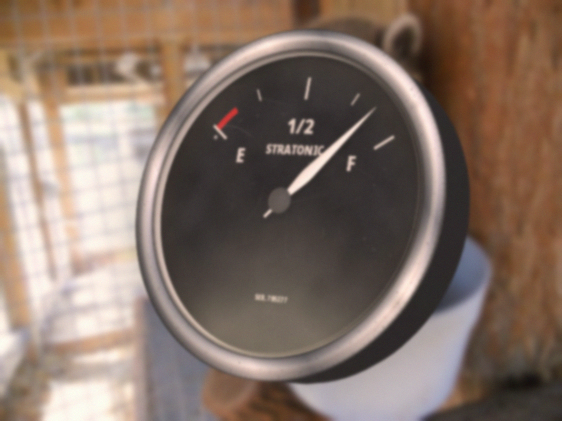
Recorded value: **0.875**
